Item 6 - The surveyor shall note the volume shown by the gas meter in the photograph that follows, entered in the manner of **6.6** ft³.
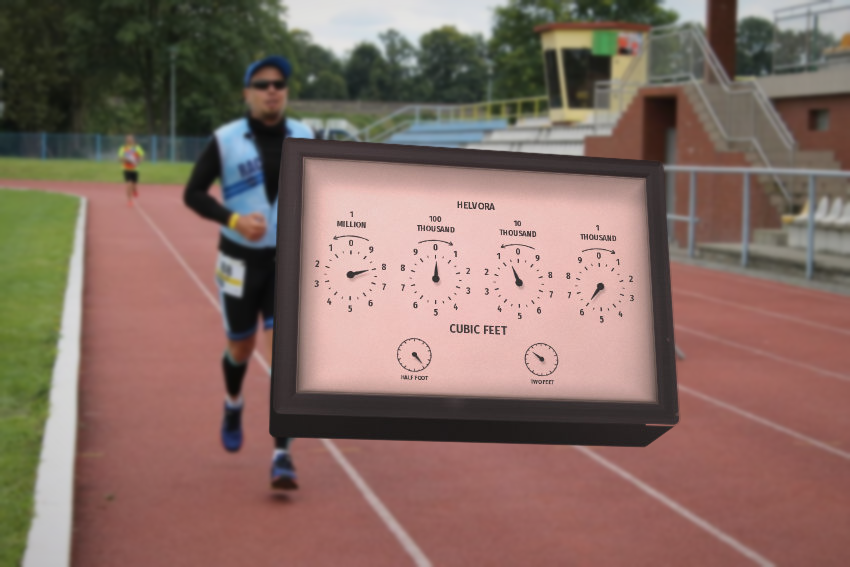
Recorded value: **800600** ft³
